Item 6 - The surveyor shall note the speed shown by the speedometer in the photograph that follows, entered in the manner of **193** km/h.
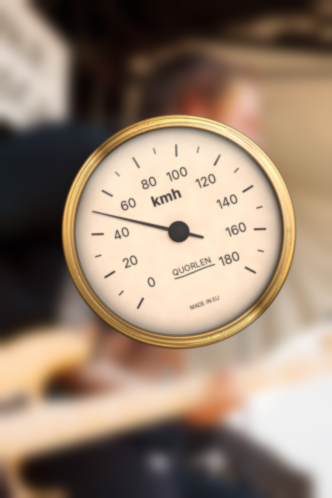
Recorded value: **50** km/h
